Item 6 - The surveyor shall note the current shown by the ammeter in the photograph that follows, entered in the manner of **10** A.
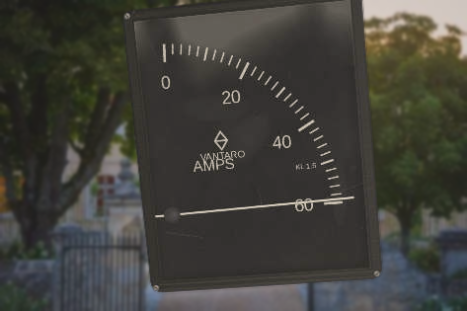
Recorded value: **59** A
